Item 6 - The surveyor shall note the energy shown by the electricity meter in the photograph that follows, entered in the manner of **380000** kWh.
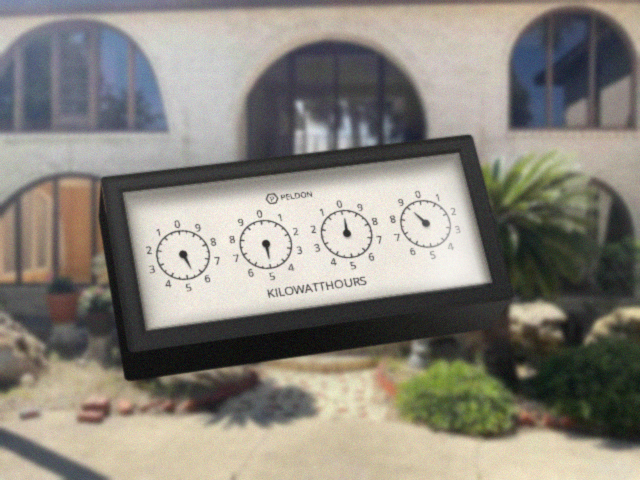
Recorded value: **5499** kWh
